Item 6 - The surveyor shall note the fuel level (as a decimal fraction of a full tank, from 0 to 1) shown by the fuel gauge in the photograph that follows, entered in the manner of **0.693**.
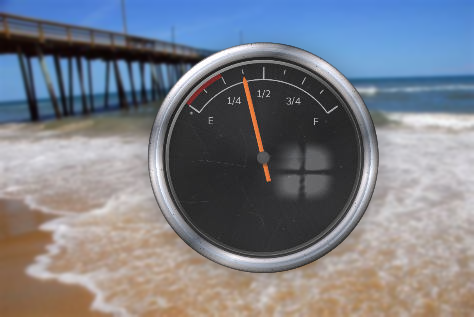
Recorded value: **0.375**
